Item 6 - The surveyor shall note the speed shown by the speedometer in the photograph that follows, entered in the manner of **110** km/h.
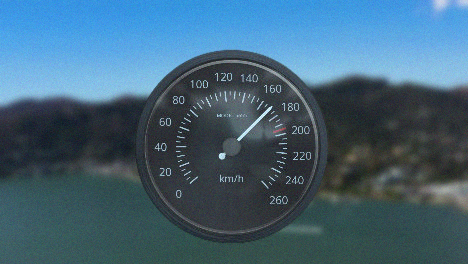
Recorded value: **170** km/h
